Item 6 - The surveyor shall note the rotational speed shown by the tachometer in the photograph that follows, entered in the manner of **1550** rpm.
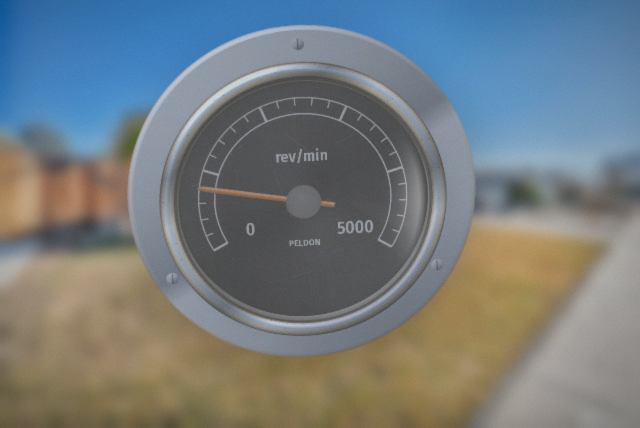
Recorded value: **800** rpm
